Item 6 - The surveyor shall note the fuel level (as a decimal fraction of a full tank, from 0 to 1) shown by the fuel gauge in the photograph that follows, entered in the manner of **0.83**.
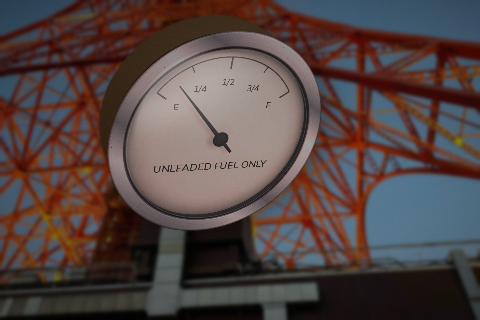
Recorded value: **0.125**
